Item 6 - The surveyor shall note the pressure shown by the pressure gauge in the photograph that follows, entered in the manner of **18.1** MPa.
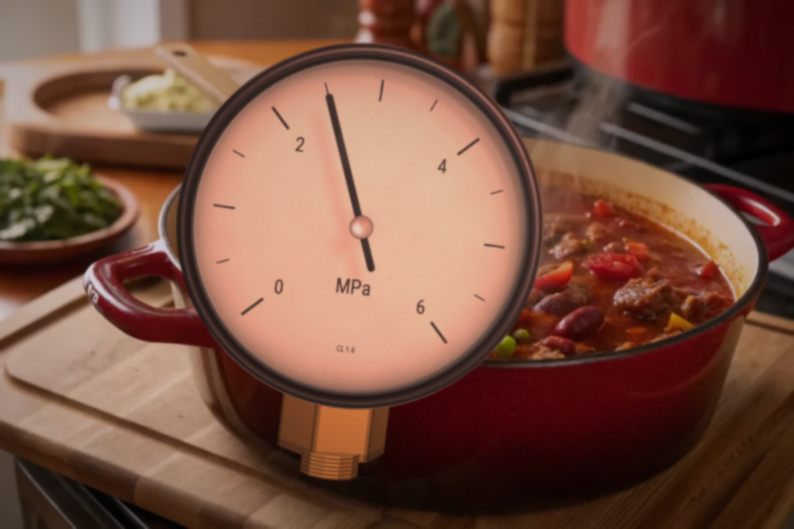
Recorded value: **2.5** MPa
